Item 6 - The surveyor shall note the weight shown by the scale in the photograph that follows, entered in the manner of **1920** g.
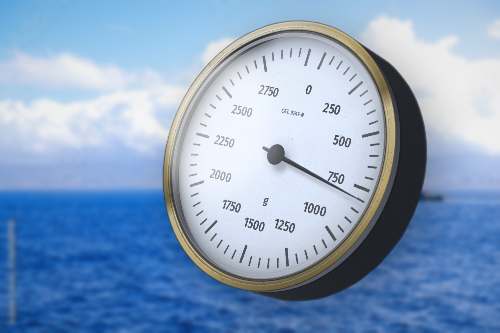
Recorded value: **800** g
